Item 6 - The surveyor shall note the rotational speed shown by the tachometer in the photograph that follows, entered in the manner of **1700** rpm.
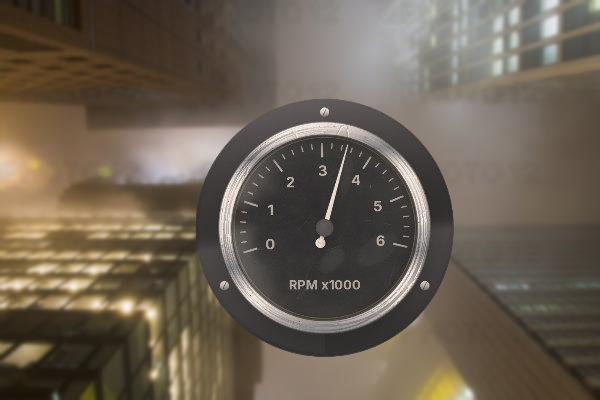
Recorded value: **3500** rpm
